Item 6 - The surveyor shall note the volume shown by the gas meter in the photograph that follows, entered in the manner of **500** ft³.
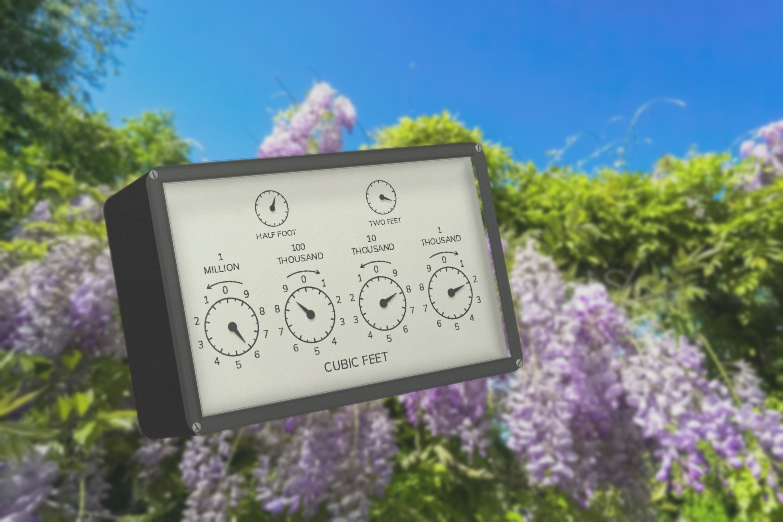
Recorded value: **588200** ft³
